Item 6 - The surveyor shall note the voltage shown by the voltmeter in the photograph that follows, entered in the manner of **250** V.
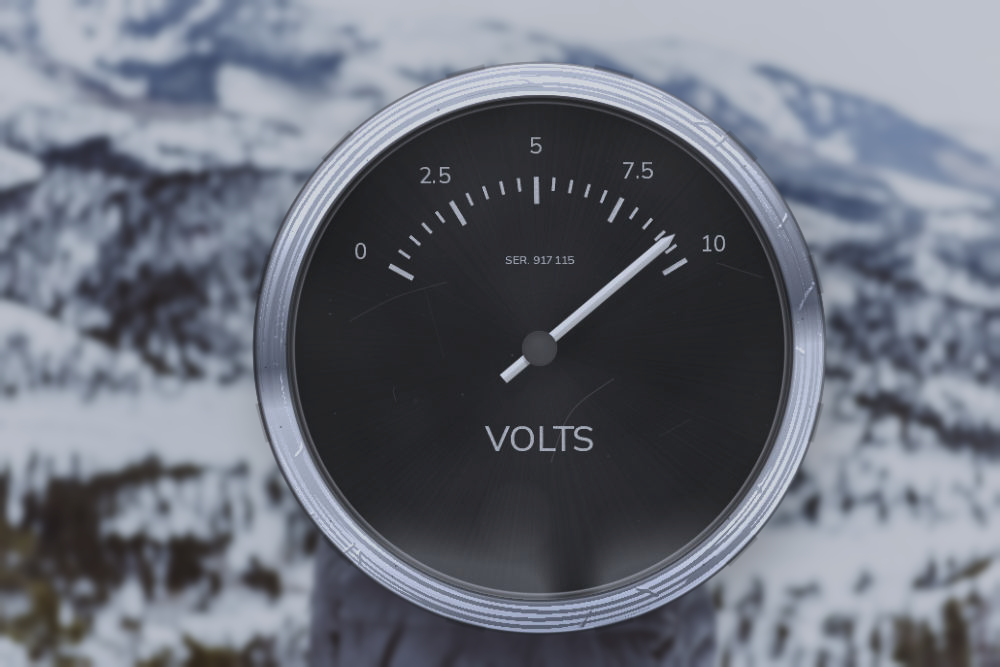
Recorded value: **9.25** V
